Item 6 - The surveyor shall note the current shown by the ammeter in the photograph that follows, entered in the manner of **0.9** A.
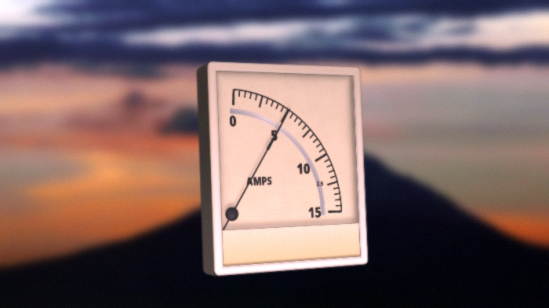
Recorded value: **5** A
